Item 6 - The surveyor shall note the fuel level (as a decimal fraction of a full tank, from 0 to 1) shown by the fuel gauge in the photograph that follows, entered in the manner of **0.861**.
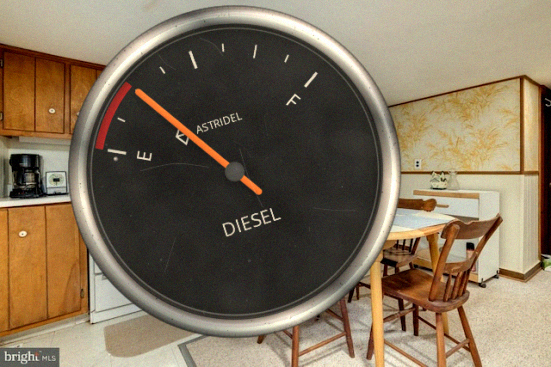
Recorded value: **0.25**
